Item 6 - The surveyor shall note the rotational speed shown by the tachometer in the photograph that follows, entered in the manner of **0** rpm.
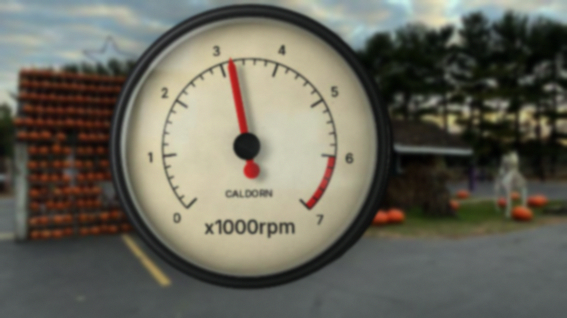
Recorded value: **3200** rpm
